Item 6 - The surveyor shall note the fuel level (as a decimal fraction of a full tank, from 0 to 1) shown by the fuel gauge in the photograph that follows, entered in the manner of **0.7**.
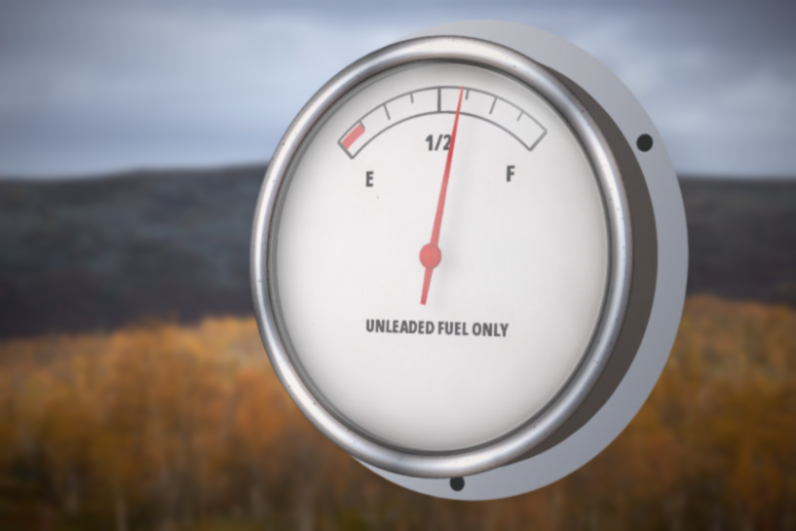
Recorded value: **0.625**
